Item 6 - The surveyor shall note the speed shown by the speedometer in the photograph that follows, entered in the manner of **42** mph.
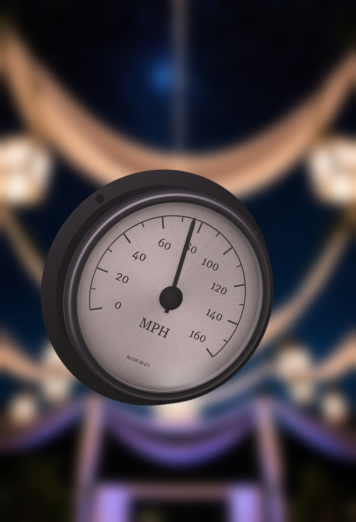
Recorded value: **75** mph
